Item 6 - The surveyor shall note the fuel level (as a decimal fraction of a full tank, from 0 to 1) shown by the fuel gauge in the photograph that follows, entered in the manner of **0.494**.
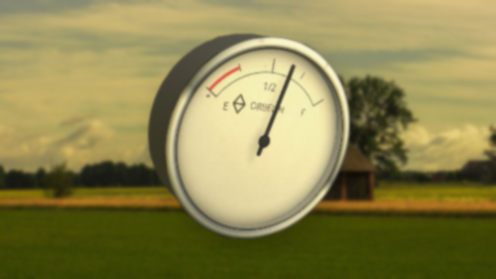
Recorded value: **0.625**
